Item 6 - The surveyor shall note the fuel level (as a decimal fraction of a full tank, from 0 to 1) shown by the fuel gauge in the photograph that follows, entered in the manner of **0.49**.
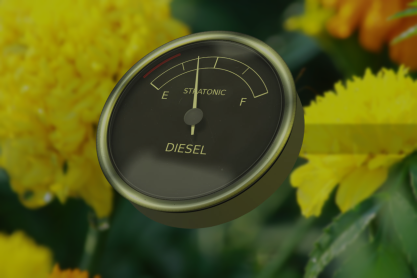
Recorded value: **0.375**
